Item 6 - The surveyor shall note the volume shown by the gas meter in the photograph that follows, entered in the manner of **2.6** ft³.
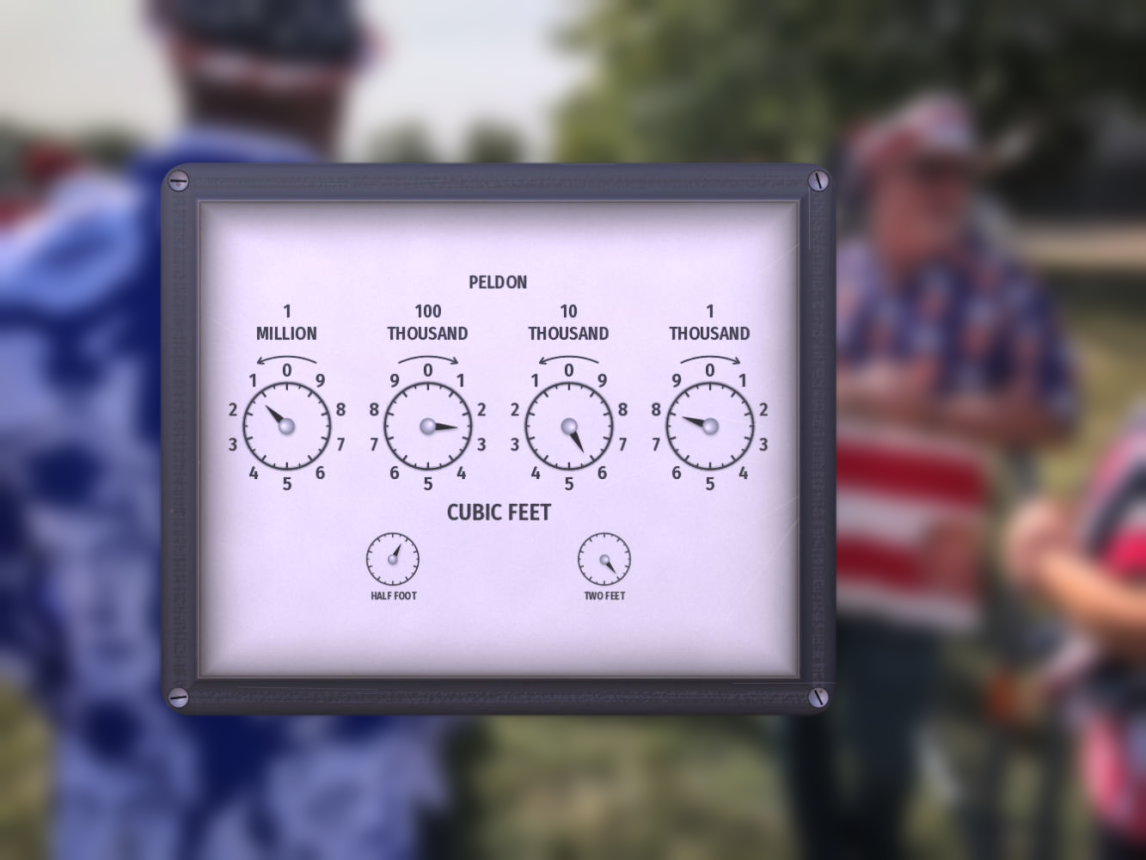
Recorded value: **125800** ft³
